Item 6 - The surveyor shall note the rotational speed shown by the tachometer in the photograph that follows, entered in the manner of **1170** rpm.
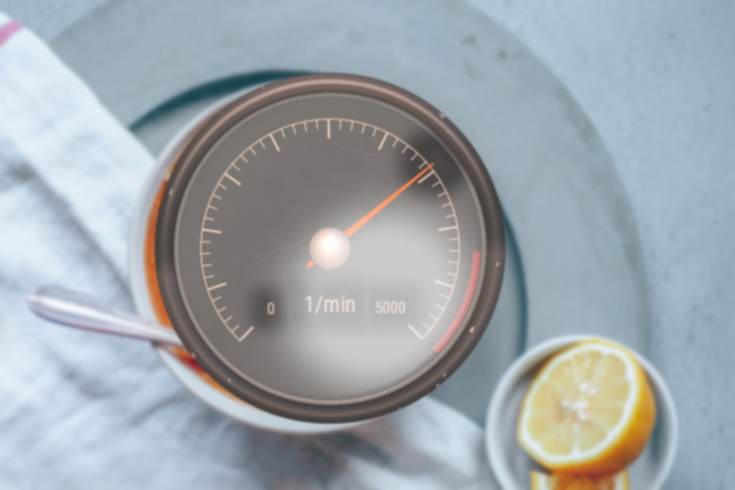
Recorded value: **3450** rpm
